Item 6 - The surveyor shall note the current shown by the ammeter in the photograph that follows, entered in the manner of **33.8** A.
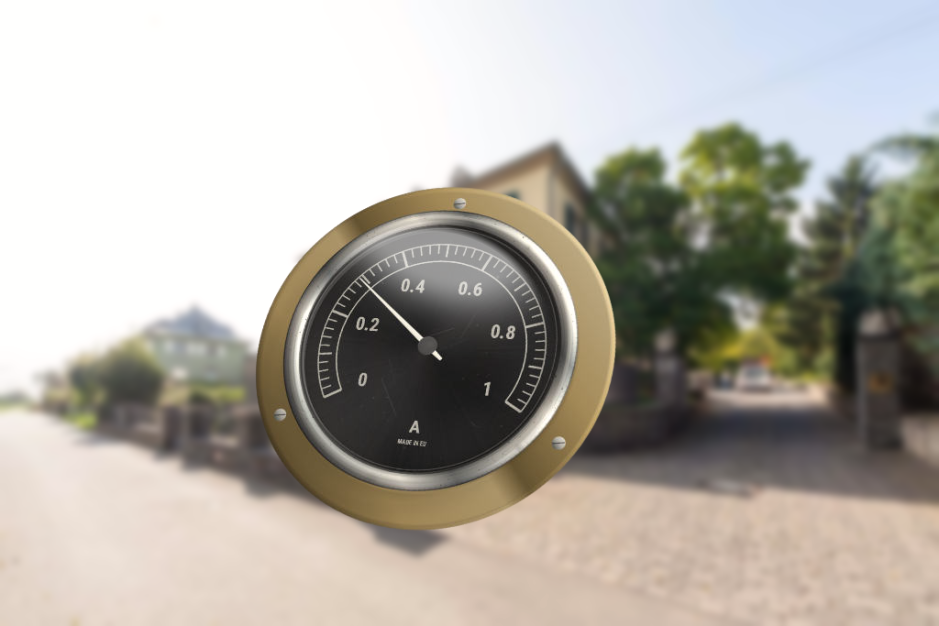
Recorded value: **0.29** A
